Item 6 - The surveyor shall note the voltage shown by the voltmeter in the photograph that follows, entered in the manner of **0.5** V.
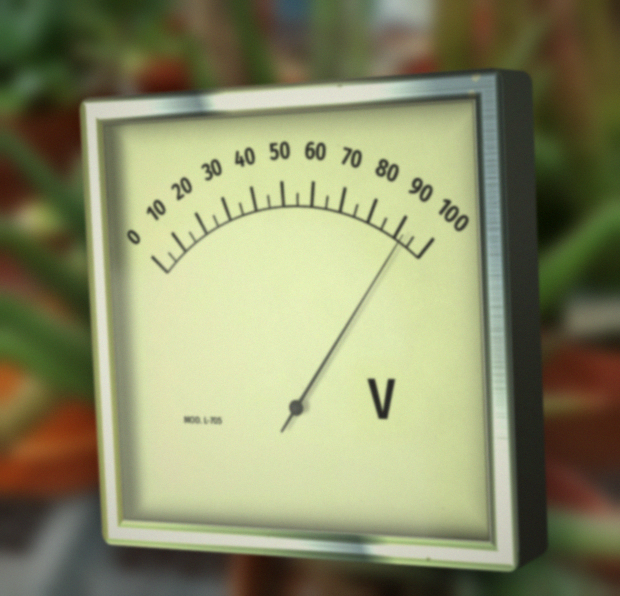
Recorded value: **92.5** V
